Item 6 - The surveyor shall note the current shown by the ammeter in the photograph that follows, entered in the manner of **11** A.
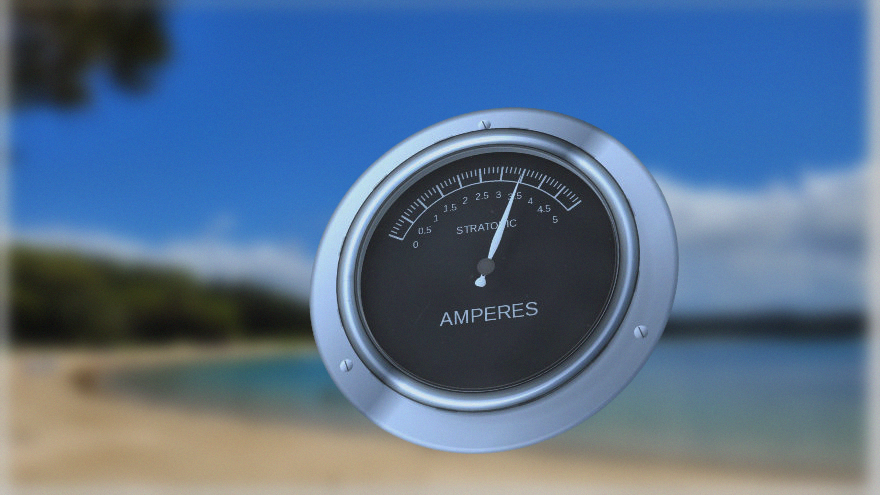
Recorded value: **3.5** A
